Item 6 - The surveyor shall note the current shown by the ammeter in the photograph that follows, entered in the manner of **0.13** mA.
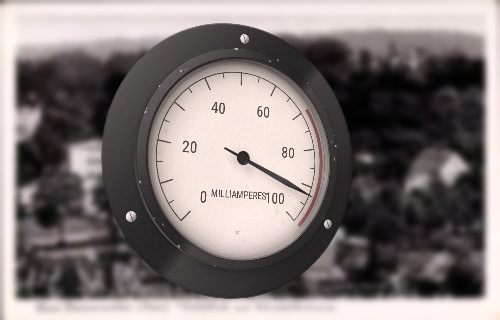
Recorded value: **92.5** mA
